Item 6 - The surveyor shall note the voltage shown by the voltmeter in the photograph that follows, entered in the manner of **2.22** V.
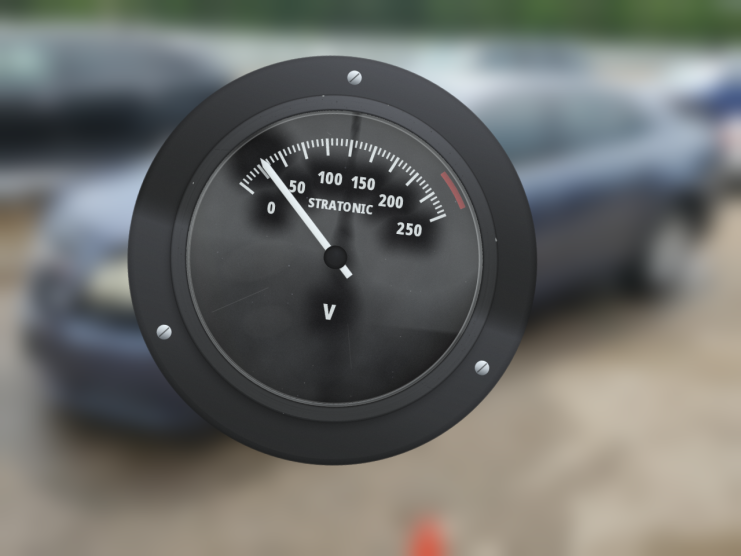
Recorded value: **30** V
